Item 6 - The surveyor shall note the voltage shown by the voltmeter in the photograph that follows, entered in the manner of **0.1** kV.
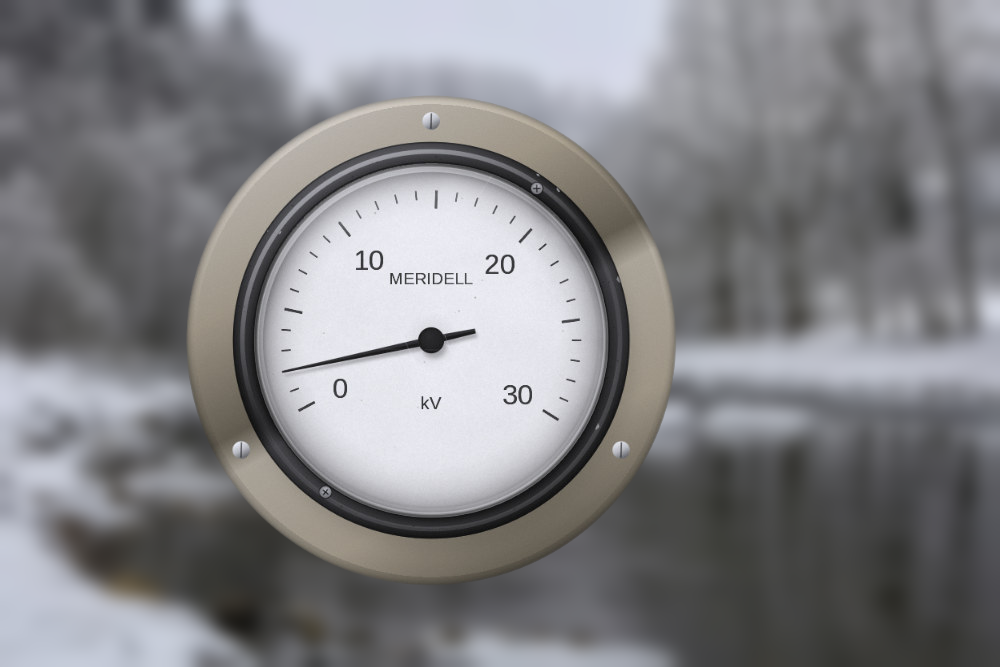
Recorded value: **2** kV
